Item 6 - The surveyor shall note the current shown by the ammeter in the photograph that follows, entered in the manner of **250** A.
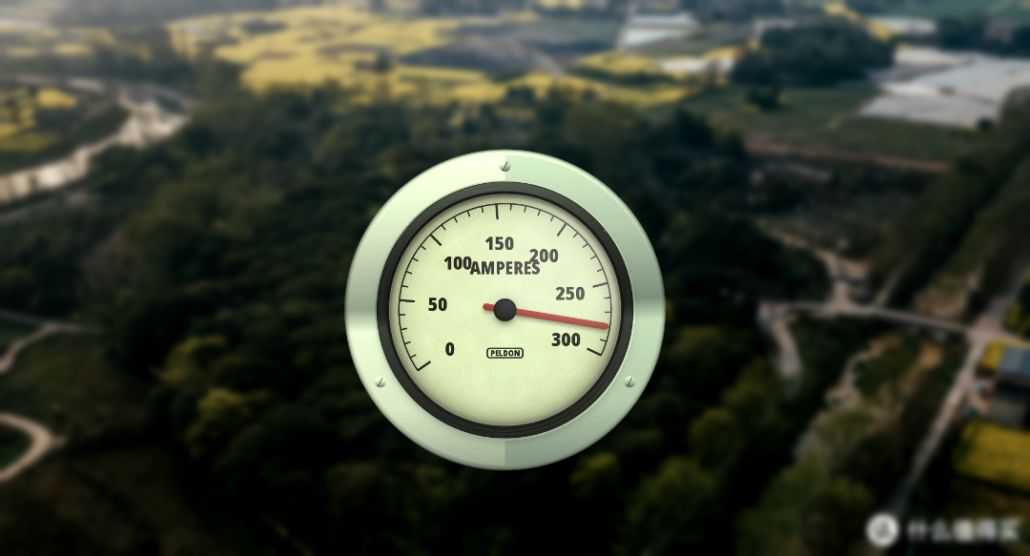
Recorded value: **280** A
